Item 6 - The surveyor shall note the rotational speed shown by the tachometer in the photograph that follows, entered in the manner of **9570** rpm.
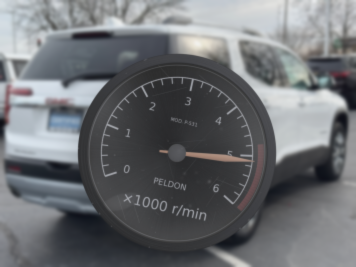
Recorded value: **5100** rpm
